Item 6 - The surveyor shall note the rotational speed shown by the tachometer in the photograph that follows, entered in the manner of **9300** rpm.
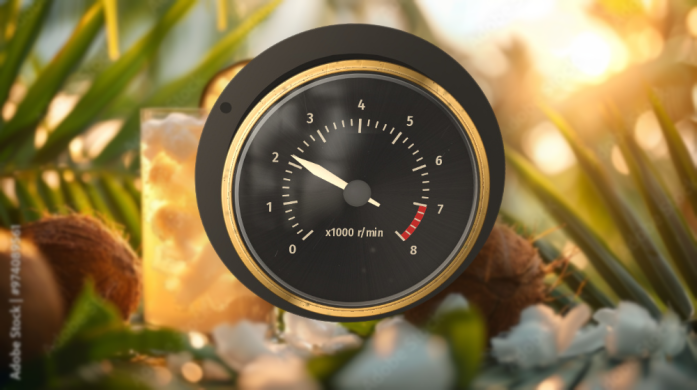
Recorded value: **2200** rpm
